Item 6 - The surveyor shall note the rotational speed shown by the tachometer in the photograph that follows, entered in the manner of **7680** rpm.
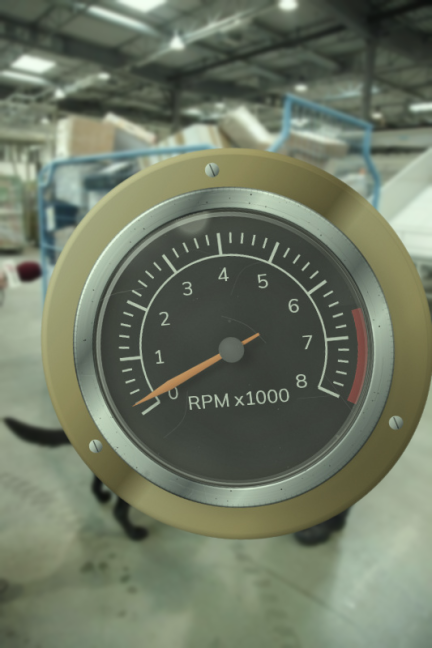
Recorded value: **200** rpm
